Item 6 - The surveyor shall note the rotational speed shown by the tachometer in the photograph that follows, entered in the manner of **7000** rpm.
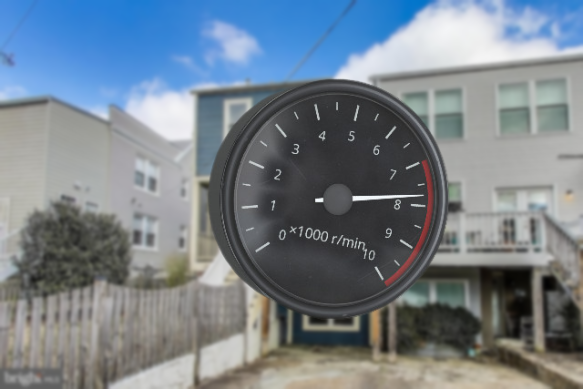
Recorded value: **7750** rpm
